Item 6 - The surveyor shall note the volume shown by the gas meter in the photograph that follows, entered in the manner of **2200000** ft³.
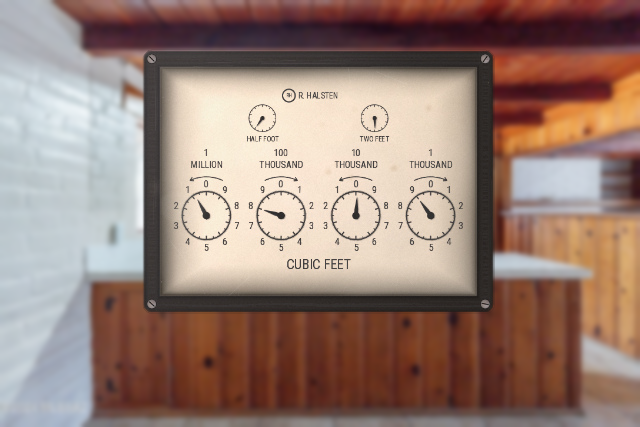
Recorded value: **79900** ft³
